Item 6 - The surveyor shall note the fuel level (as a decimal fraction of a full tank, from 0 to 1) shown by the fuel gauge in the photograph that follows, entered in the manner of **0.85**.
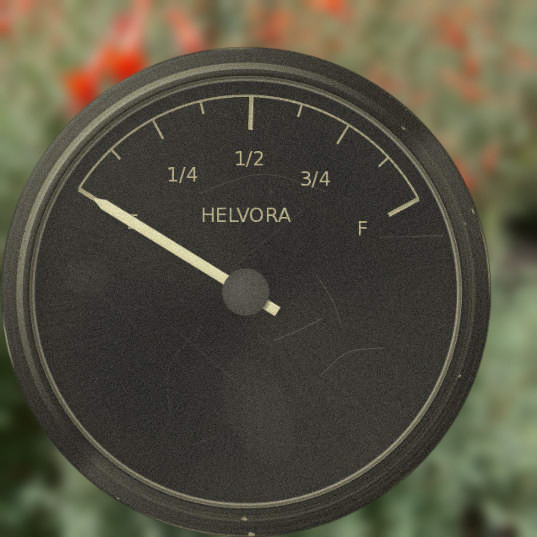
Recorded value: **0**
